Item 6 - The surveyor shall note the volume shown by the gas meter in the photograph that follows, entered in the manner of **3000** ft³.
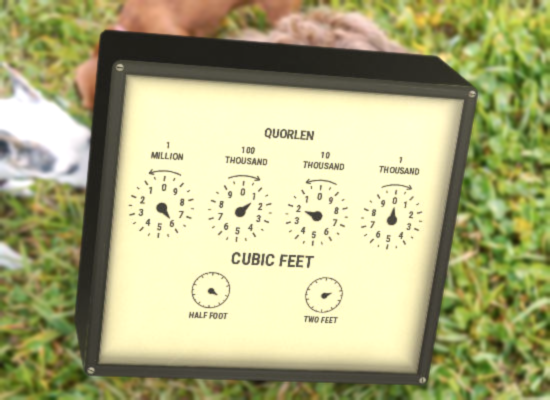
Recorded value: **612000** ft³
